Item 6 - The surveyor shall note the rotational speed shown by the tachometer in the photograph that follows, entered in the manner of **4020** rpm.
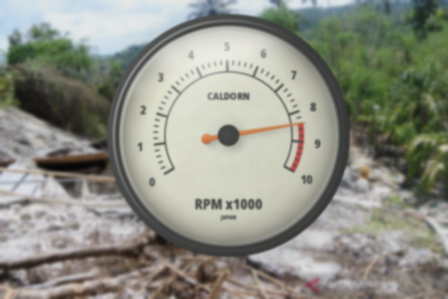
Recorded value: **8400** rpm
